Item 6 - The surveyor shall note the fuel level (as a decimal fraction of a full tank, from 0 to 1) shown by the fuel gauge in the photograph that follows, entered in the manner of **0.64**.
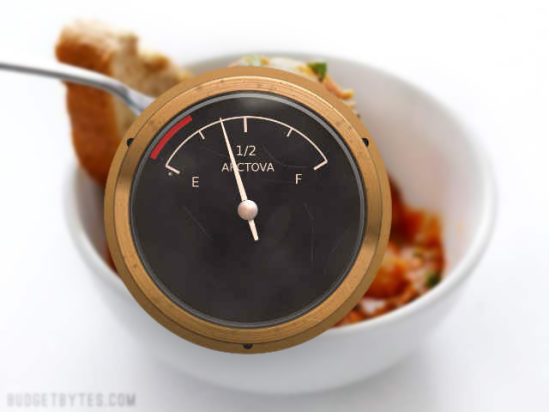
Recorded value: **0.375**
